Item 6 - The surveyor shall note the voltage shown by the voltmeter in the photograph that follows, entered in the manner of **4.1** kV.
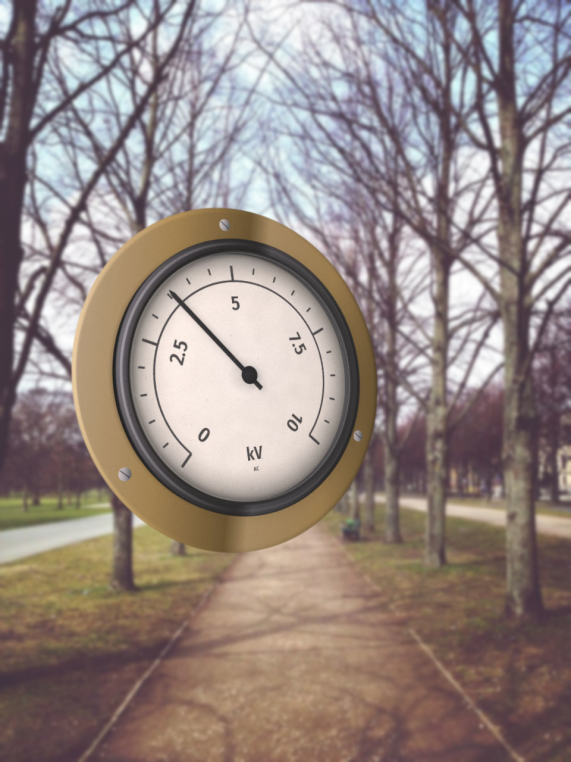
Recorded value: **3.5** kV
